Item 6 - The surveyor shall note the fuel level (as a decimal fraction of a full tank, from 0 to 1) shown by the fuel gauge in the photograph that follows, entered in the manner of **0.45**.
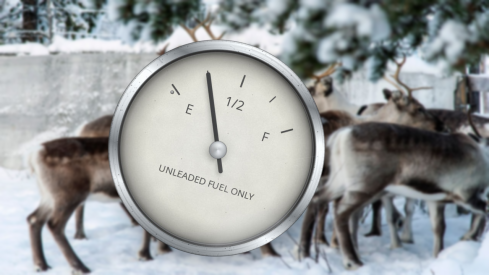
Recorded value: **0.25**
